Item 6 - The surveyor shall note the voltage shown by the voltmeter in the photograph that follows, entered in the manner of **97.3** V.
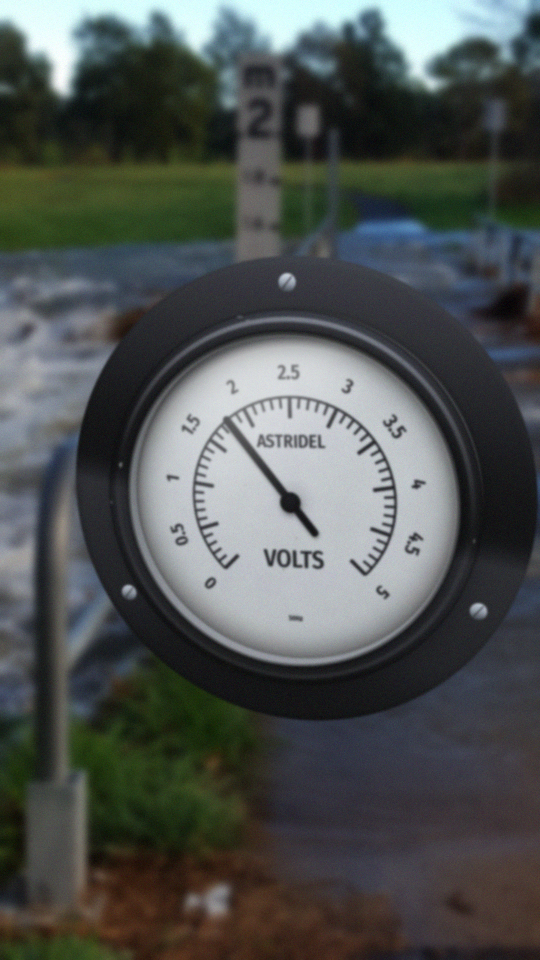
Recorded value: **1.8** V
